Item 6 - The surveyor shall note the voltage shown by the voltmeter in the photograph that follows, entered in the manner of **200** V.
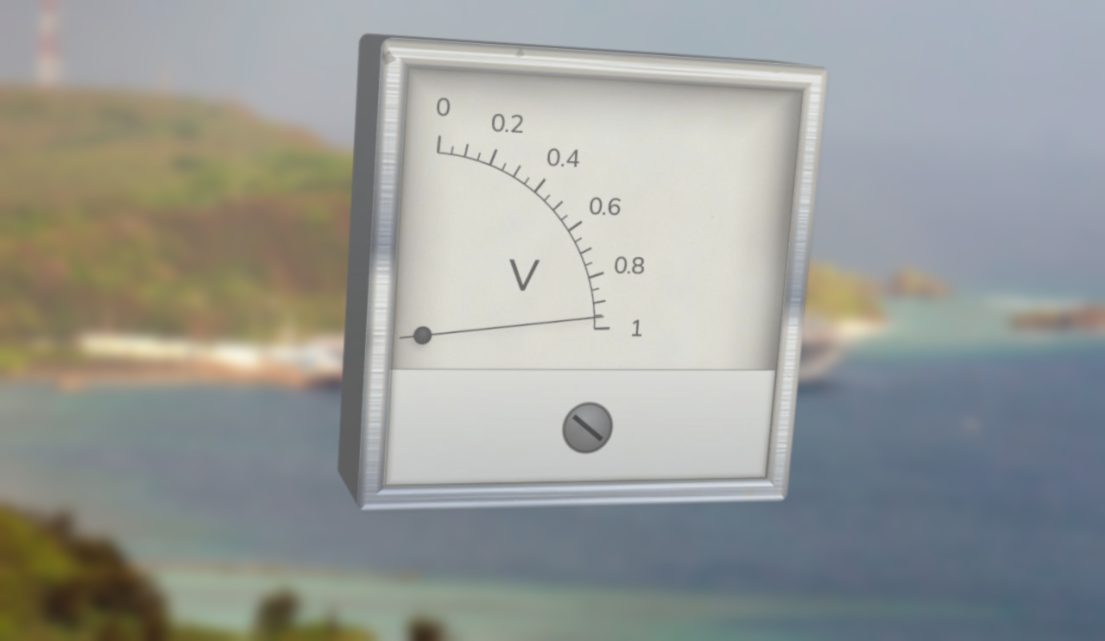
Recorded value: **0.95** V
